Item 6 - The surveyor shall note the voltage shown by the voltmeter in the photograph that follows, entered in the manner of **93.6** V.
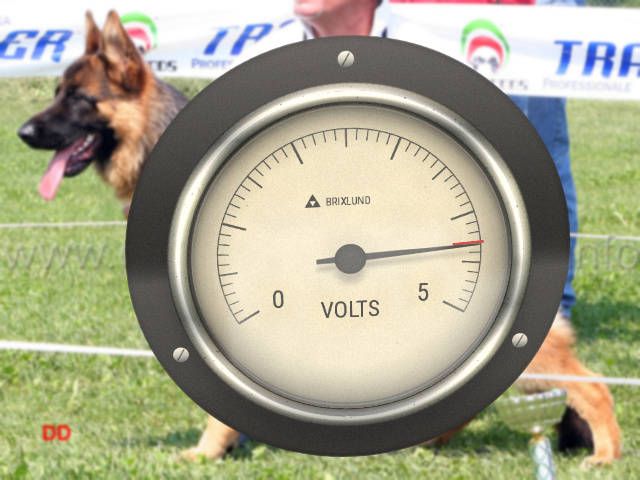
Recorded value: **4.3** V
